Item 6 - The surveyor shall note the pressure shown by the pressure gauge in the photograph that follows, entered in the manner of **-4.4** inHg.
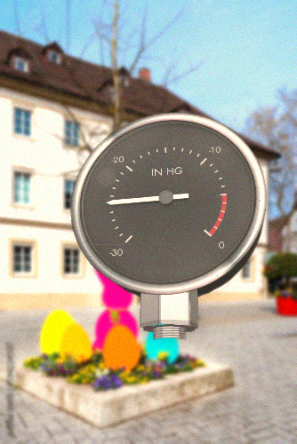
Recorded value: **-25** inHg
